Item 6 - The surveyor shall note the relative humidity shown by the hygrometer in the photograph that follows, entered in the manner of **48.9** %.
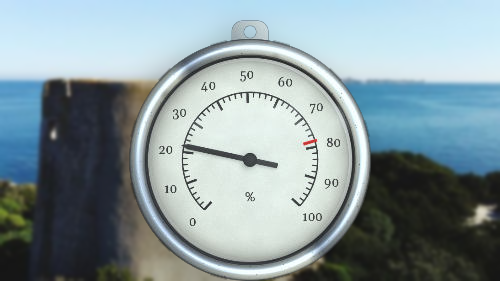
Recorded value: **22** %
